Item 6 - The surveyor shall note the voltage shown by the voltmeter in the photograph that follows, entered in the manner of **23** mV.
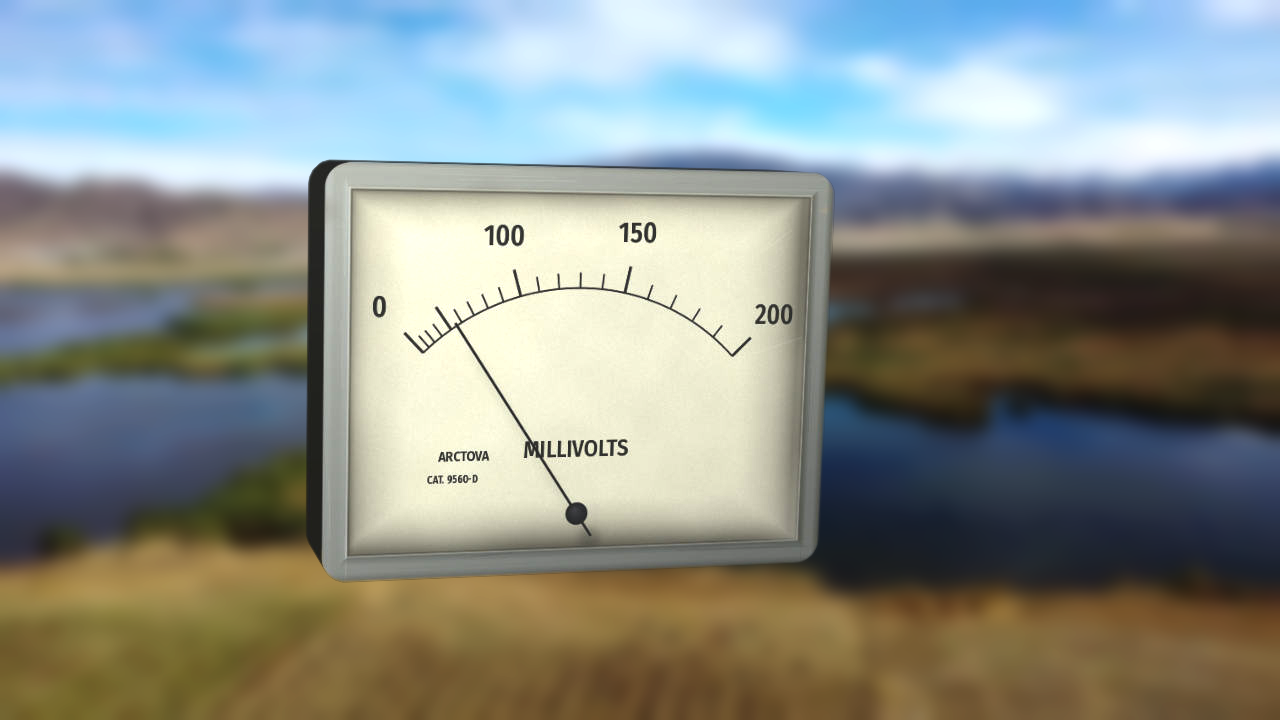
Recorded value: **55** mV
